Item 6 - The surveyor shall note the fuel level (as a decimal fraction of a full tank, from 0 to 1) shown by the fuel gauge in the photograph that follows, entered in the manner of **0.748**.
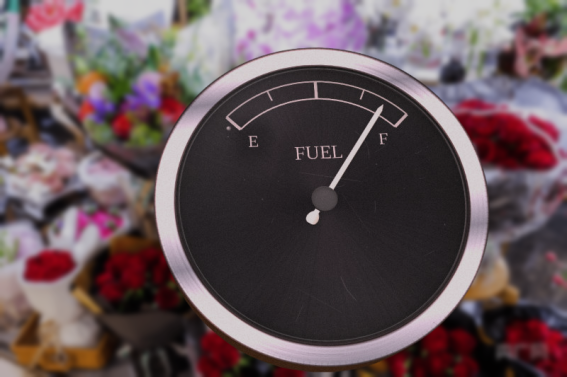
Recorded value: **0.875**
